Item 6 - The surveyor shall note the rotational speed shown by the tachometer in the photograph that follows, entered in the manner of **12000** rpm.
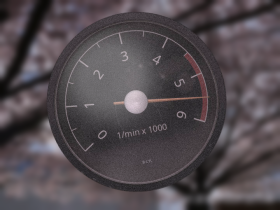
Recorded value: **5500** rpm
